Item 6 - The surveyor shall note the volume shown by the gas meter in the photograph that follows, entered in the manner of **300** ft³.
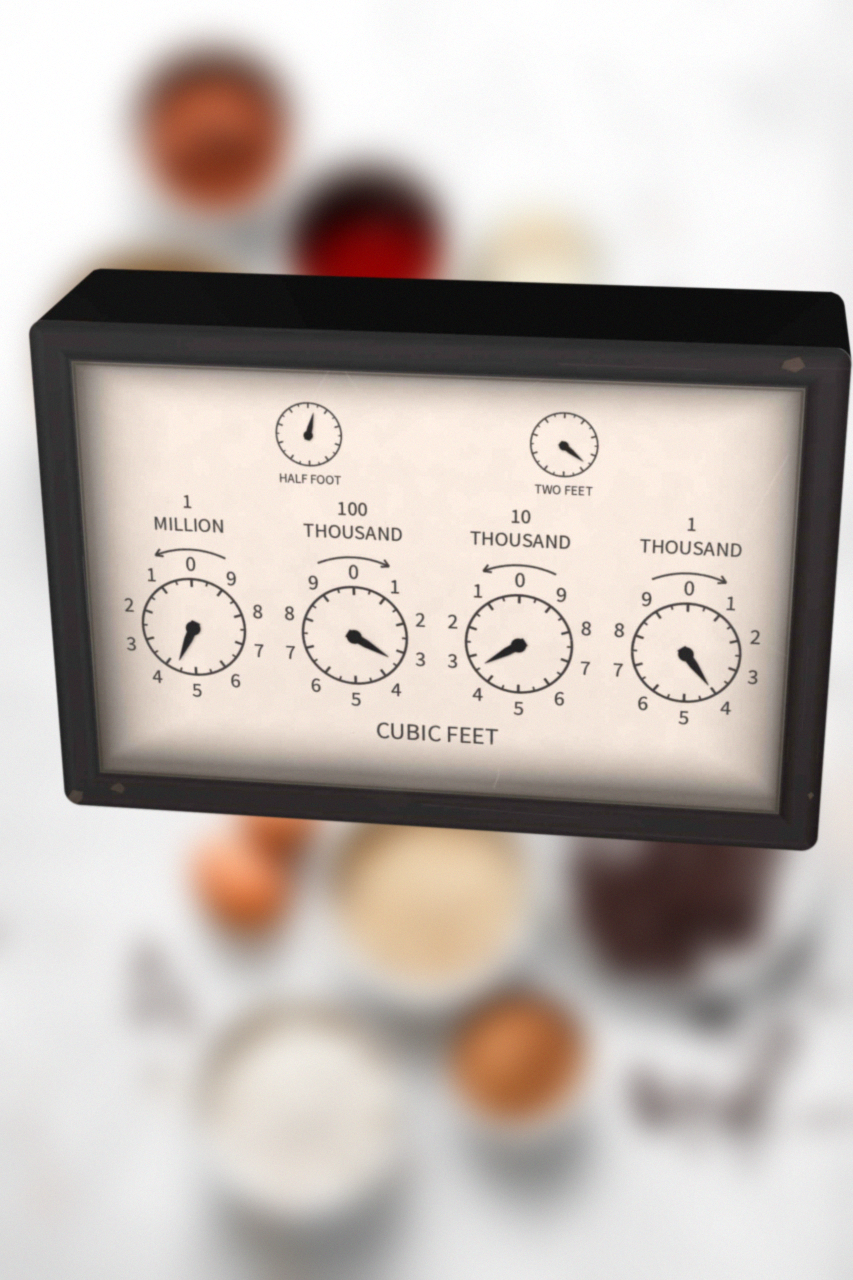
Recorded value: **433400** ft³
